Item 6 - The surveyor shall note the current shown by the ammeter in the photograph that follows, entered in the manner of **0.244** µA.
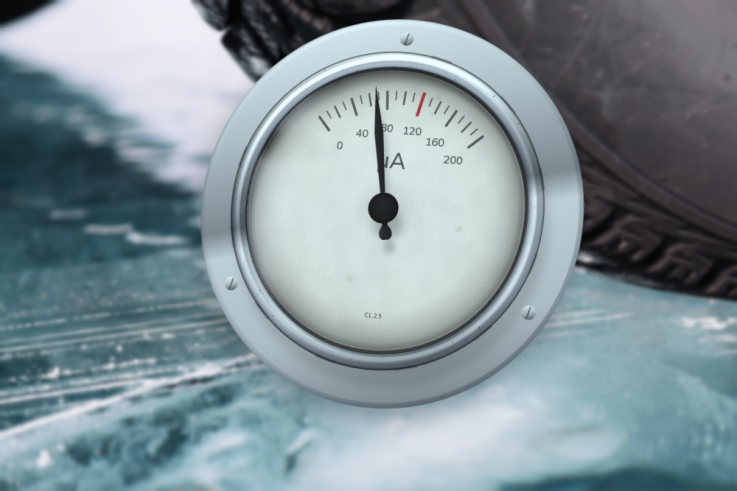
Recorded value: **70** µA
